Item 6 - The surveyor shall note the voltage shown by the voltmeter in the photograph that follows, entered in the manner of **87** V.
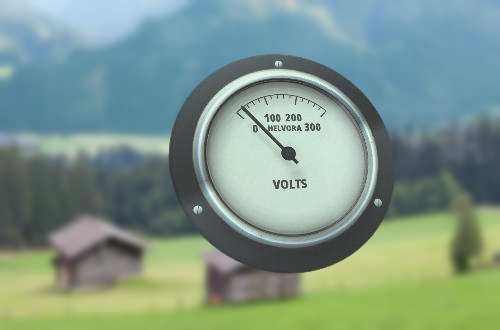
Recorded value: **20** V
